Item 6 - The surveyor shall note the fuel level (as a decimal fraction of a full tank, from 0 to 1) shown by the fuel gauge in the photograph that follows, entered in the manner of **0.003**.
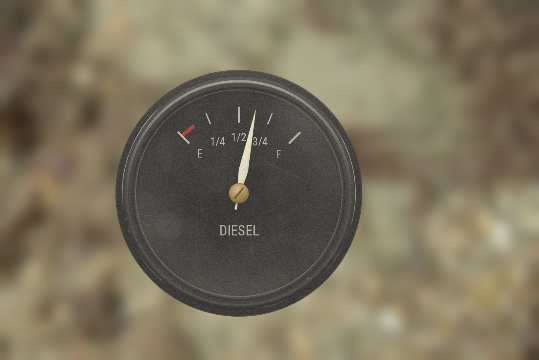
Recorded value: **0.625**
